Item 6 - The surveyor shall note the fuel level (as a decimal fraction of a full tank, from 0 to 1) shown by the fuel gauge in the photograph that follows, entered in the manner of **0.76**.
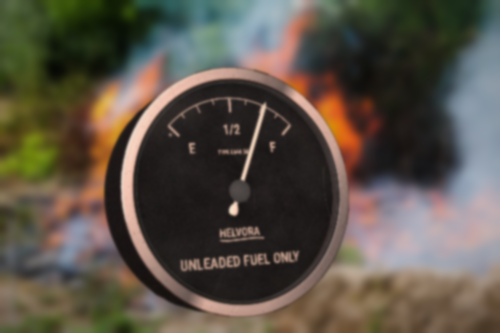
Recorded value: **0.75**
